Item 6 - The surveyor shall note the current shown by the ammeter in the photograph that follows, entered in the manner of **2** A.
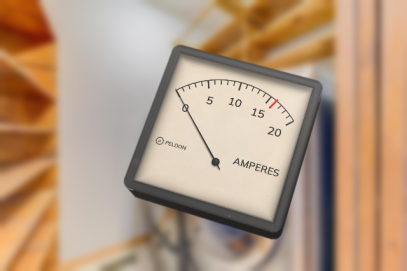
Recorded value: **0** A
